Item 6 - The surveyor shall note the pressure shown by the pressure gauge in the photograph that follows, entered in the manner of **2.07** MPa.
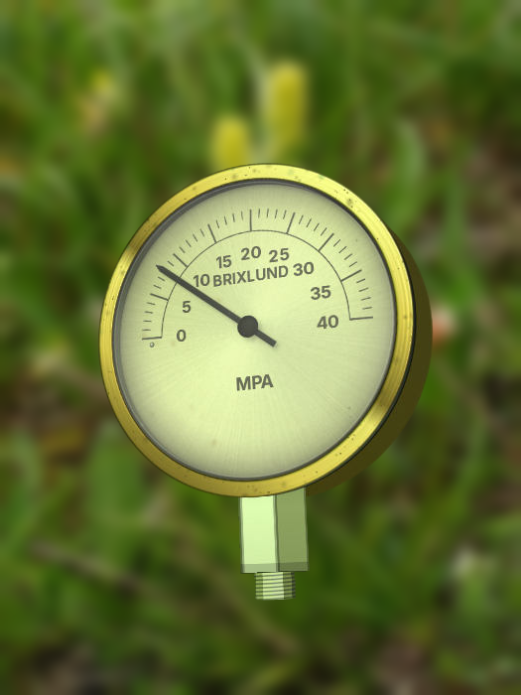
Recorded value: **8** MPa
